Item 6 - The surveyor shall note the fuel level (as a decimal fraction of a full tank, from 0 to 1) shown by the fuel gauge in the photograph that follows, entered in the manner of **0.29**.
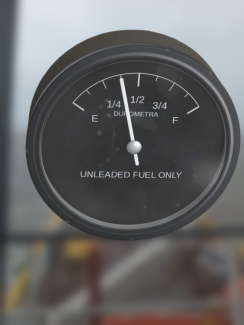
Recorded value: **0.375**
